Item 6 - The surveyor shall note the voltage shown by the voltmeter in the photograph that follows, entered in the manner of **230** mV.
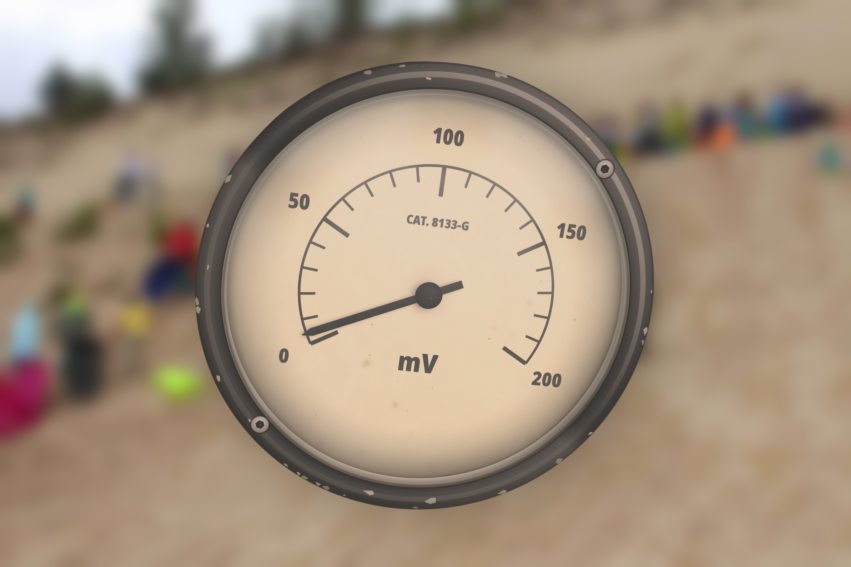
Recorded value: **5** mV
